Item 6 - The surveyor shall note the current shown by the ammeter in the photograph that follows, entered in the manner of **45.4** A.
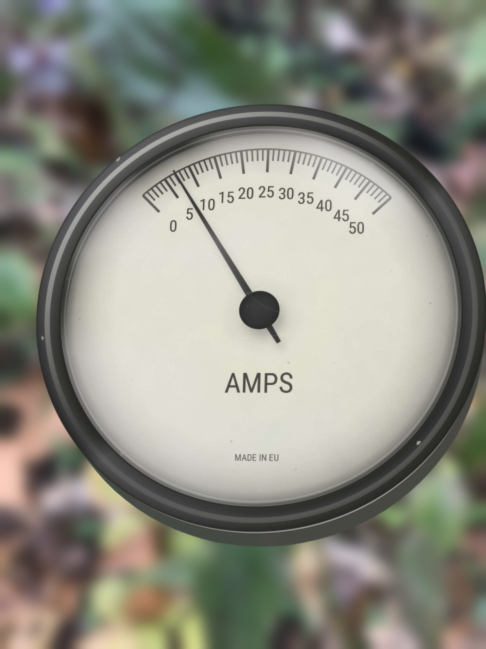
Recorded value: **7** A
